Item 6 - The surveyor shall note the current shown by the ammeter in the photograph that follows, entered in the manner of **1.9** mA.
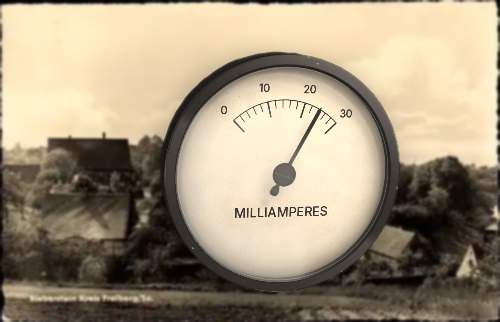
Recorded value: **24** mA
